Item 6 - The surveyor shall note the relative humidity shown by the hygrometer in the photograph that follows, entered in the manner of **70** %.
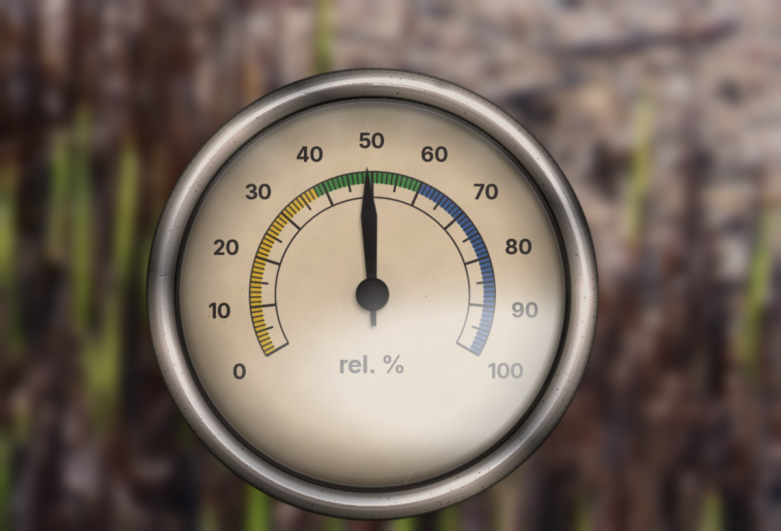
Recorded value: **49** %
